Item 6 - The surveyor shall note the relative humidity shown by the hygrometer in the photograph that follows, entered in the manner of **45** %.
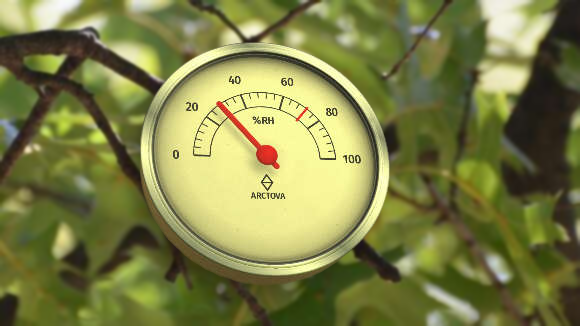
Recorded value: **28** %
